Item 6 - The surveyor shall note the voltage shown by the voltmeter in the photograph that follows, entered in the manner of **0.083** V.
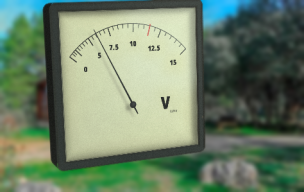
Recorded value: **6** V
